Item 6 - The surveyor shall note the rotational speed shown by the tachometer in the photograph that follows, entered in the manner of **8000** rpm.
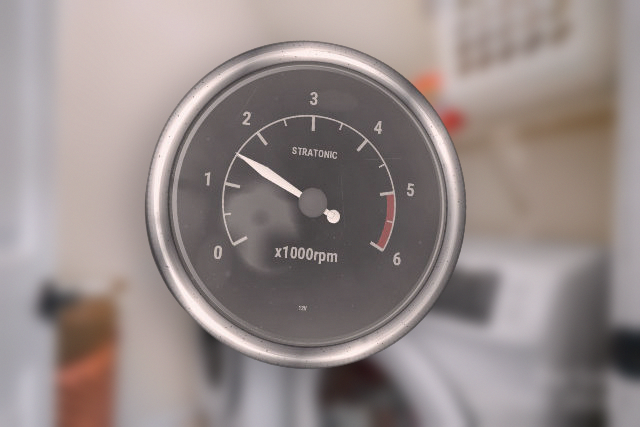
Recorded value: **1500** rpm
